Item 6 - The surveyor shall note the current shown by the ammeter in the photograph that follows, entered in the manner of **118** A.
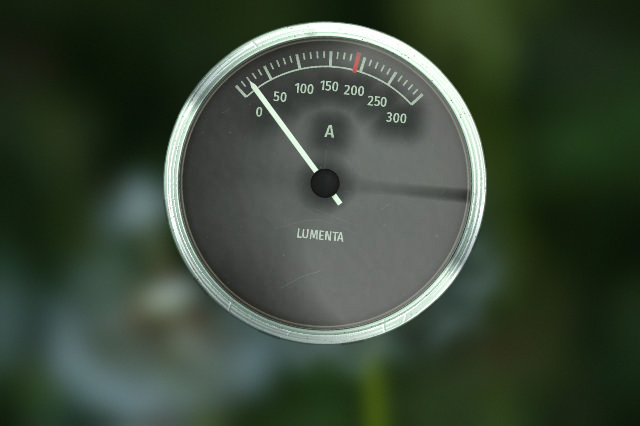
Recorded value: **20** A
